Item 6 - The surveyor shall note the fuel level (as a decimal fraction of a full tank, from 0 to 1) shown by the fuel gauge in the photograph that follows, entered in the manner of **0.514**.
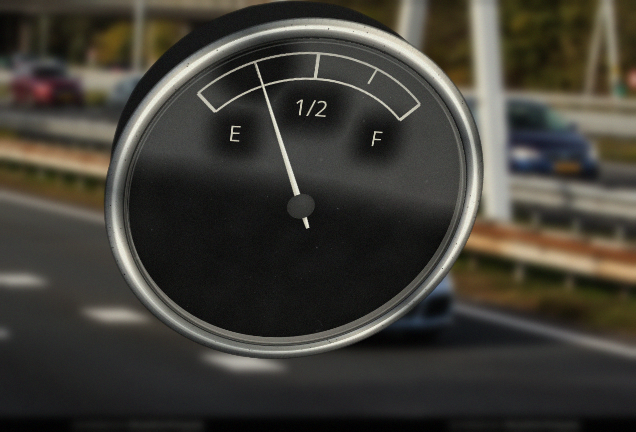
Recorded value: **0.25**
